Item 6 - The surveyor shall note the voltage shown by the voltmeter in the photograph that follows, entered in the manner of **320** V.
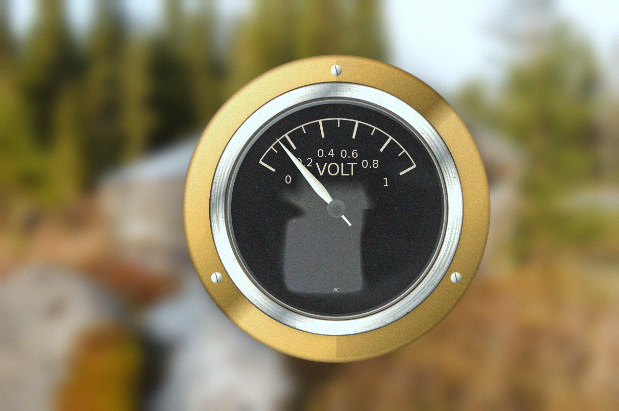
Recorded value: **0.15** V
